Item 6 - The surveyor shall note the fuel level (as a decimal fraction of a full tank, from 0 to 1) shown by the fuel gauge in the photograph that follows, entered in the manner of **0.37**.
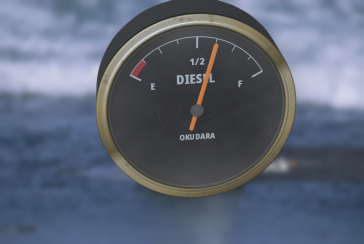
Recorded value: **0.625**
